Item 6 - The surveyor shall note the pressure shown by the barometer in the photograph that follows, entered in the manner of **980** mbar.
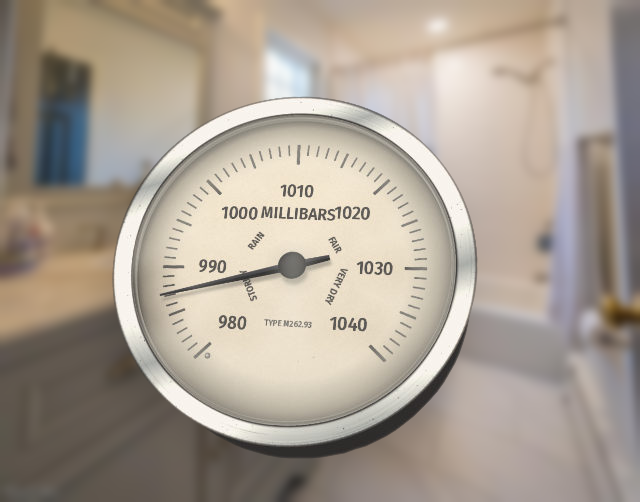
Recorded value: **987** mbar
